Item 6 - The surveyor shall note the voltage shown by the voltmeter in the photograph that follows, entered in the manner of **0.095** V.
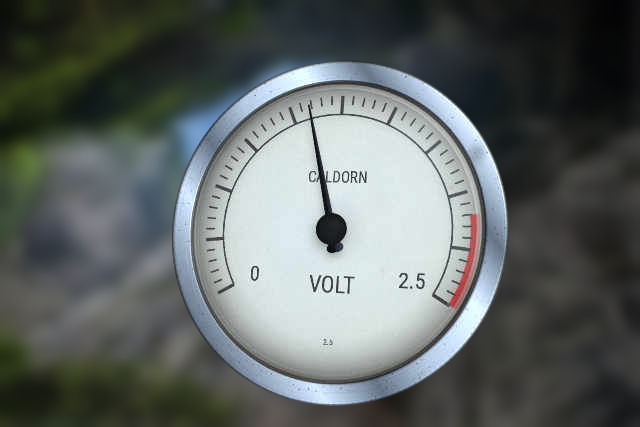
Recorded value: **1.1** V
